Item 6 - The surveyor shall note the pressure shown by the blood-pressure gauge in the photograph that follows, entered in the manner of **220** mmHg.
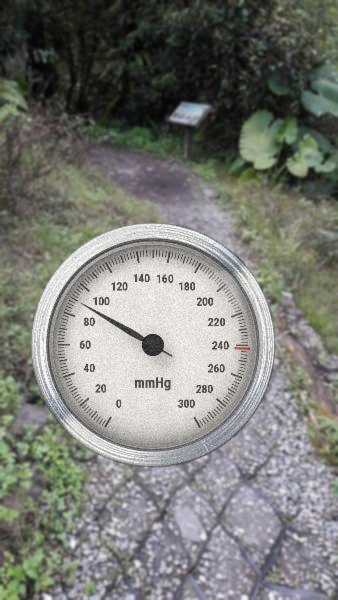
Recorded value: **90** mmHg
